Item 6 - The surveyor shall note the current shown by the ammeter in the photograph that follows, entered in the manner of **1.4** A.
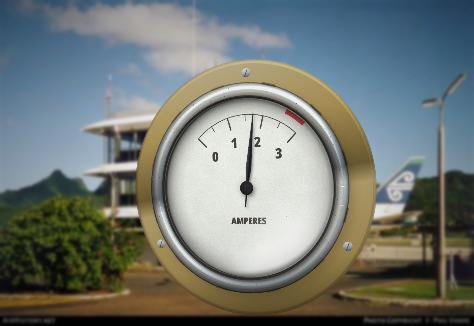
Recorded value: **1.75** A
